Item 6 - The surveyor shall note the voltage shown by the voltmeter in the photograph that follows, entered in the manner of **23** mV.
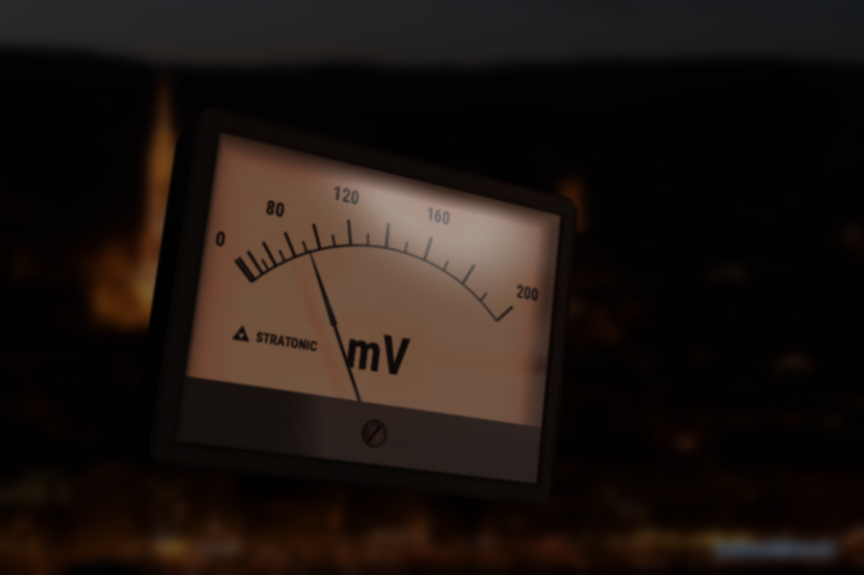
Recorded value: **90** mV
